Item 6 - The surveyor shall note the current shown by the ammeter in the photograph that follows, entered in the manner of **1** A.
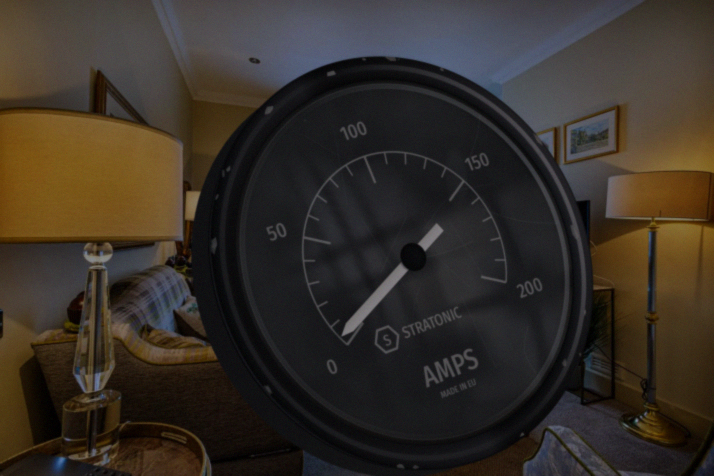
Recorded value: **5** A
